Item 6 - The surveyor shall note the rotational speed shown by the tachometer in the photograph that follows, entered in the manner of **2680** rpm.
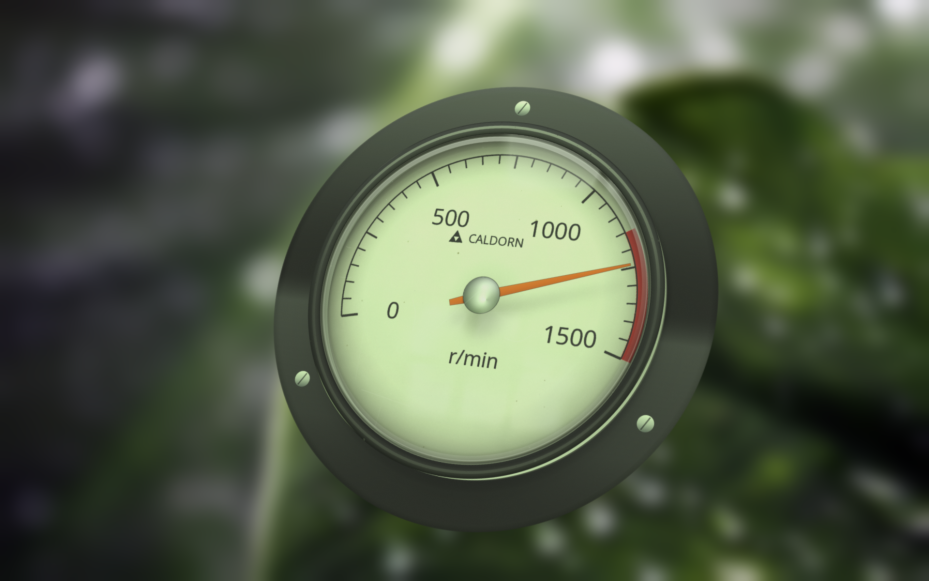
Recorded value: **1250** rpm
